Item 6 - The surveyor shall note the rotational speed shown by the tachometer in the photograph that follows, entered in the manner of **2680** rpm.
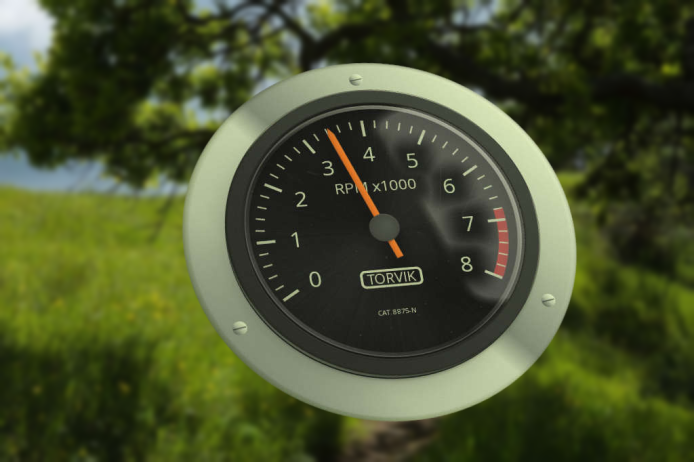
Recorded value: **3400** rpm
